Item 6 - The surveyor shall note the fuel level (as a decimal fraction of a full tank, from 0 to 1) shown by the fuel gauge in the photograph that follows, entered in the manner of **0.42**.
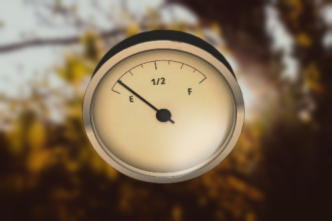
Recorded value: **0.125**
